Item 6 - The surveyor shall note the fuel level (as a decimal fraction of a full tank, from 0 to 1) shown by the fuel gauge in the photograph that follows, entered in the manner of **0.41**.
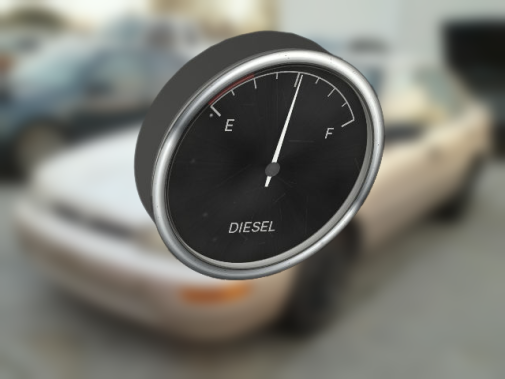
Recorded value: **0.5**
